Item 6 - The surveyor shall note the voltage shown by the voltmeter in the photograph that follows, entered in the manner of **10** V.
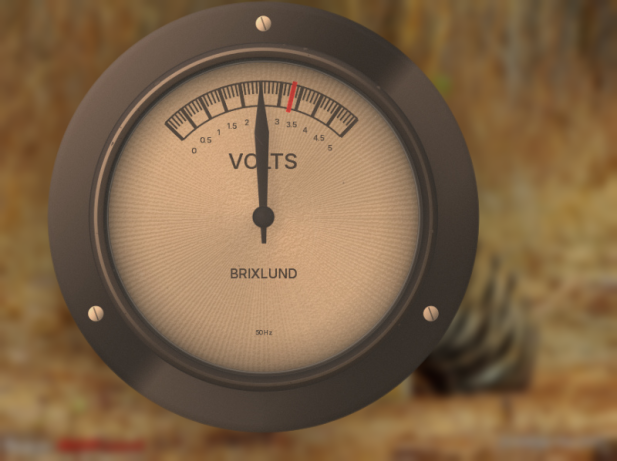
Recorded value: **2.5** V
